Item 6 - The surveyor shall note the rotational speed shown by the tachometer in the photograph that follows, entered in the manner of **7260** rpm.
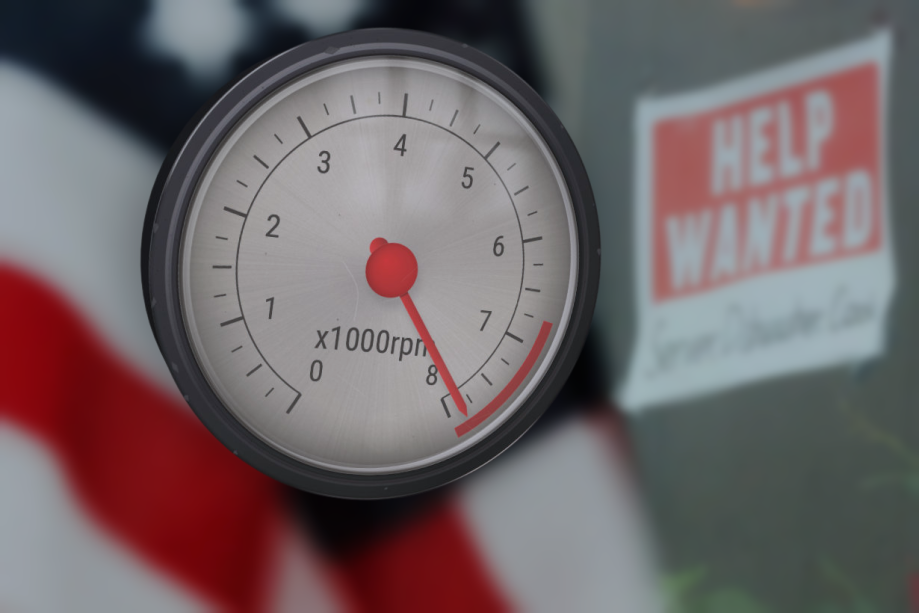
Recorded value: **7875** rpm
